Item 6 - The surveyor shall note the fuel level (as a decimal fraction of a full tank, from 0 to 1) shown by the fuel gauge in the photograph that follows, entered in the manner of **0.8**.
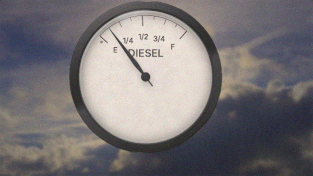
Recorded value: **0.125**
